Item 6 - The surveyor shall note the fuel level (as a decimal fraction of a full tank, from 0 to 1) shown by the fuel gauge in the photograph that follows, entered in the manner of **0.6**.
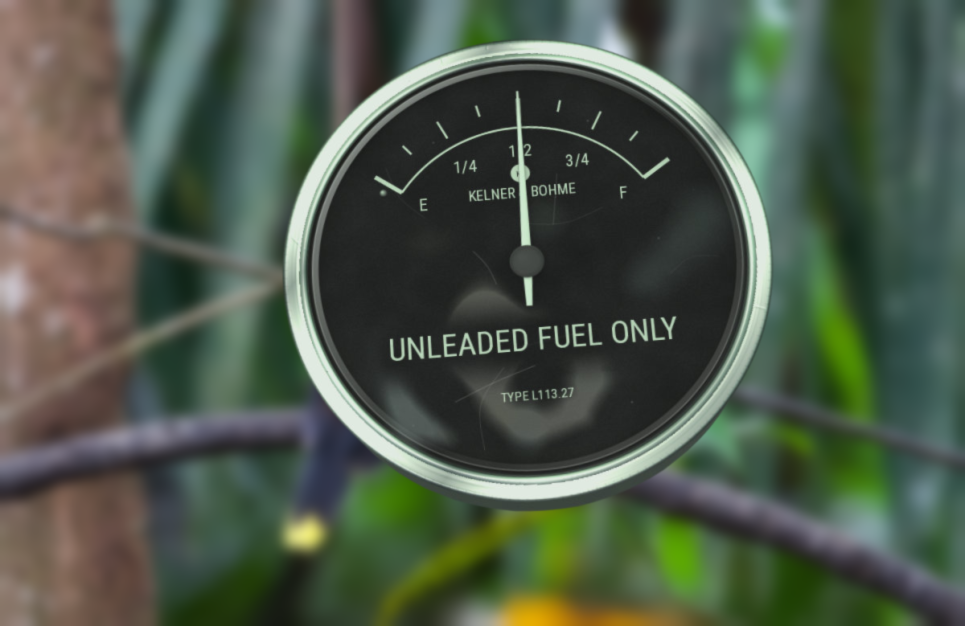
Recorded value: **0.5**
